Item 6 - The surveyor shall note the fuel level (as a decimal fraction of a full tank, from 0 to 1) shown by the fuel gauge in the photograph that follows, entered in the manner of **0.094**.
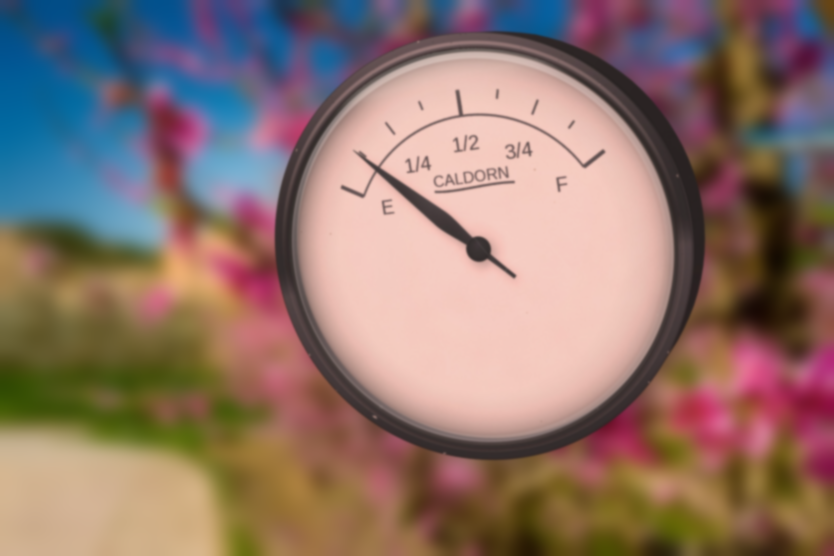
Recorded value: **0.125**
